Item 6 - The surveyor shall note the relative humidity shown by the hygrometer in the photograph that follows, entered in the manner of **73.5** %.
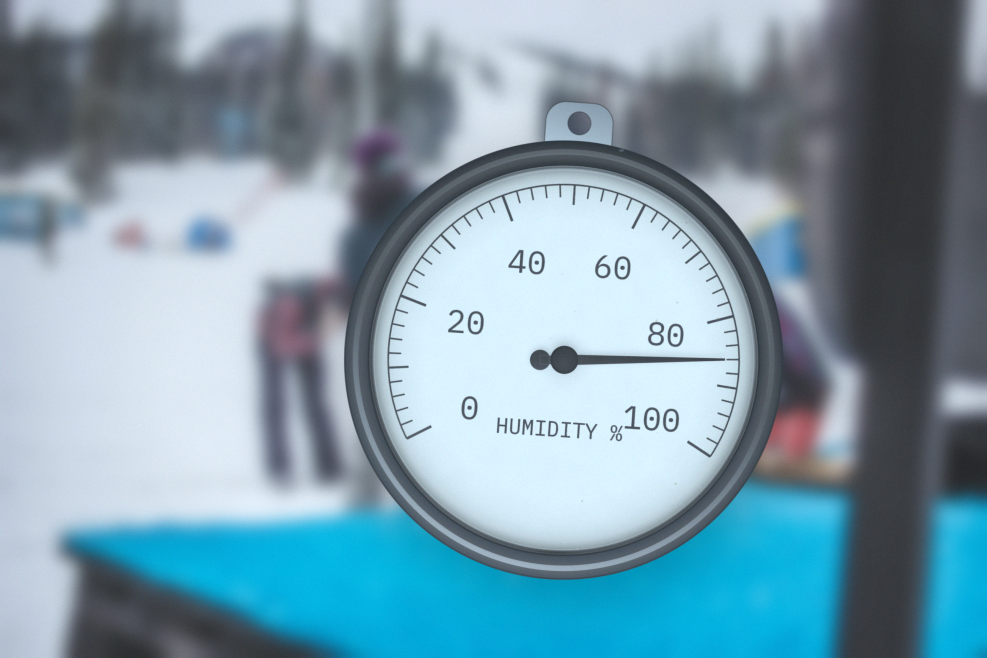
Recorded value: **86** %
